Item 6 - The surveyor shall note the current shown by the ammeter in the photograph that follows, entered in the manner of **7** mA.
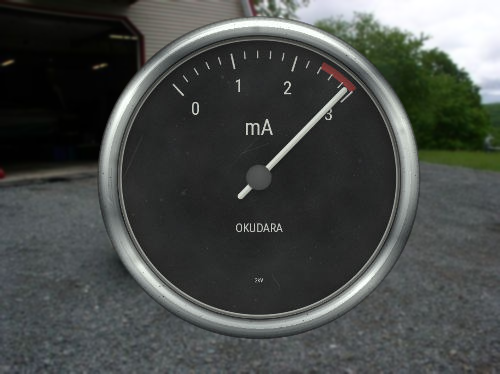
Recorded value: **2.9** mA
